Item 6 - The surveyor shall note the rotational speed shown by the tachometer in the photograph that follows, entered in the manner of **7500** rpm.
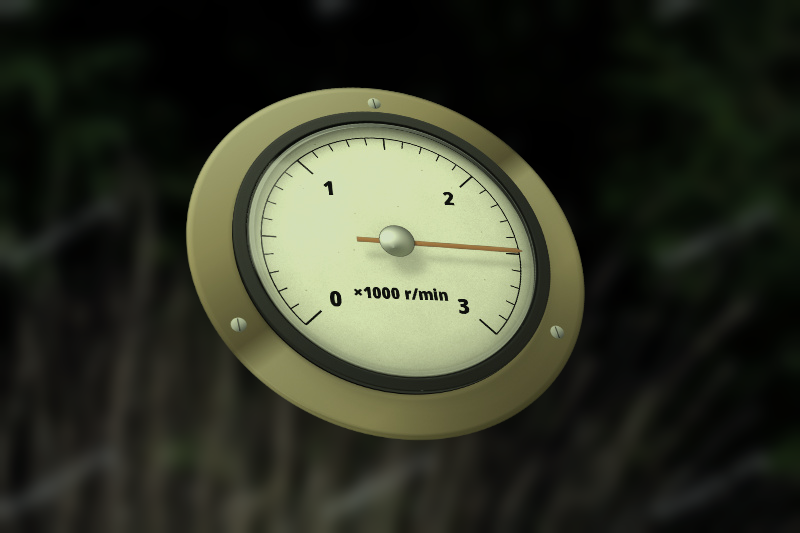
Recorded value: **2500** rpm
